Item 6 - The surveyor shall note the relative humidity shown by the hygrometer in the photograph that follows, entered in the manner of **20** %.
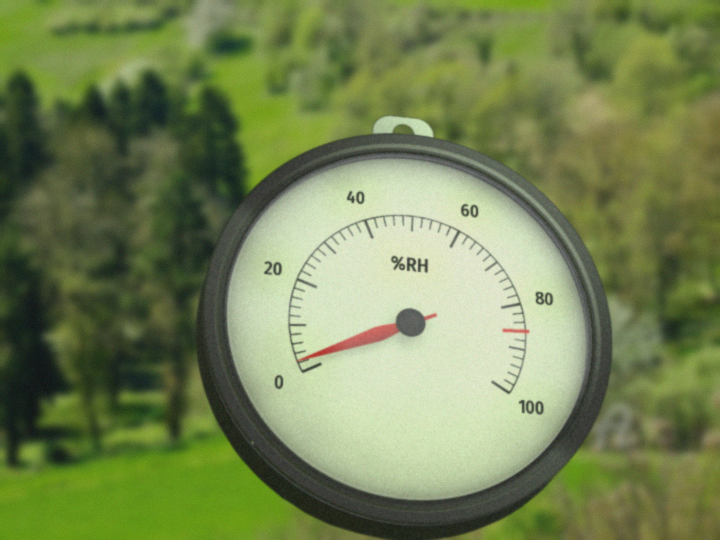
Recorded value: **2** %
